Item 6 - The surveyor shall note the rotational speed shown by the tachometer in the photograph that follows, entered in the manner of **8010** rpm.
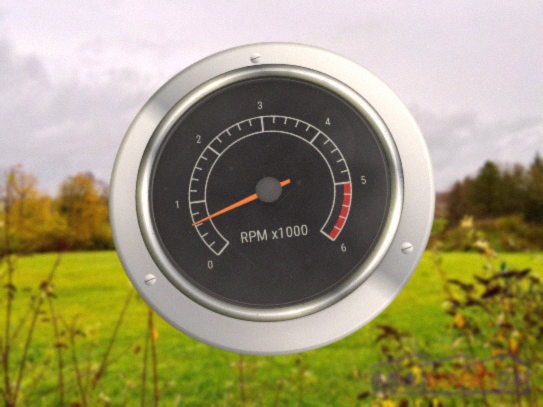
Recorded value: **600** rpm
